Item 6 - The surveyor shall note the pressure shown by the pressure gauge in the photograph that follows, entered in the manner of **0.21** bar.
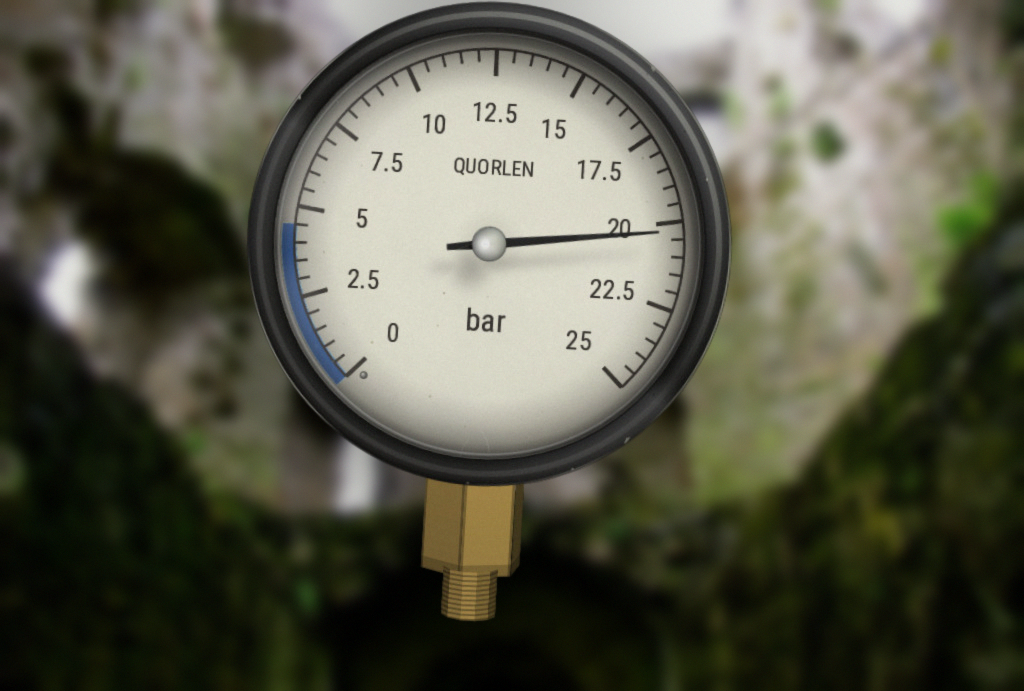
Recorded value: **20.25** bar
